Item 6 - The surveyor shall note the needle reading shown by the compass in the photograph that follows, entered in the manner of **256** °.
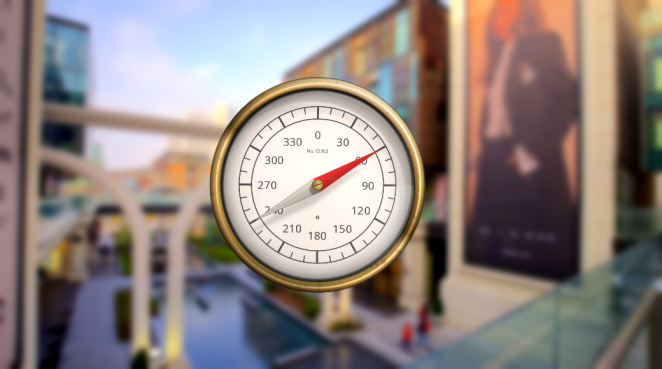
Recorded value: **60** °
